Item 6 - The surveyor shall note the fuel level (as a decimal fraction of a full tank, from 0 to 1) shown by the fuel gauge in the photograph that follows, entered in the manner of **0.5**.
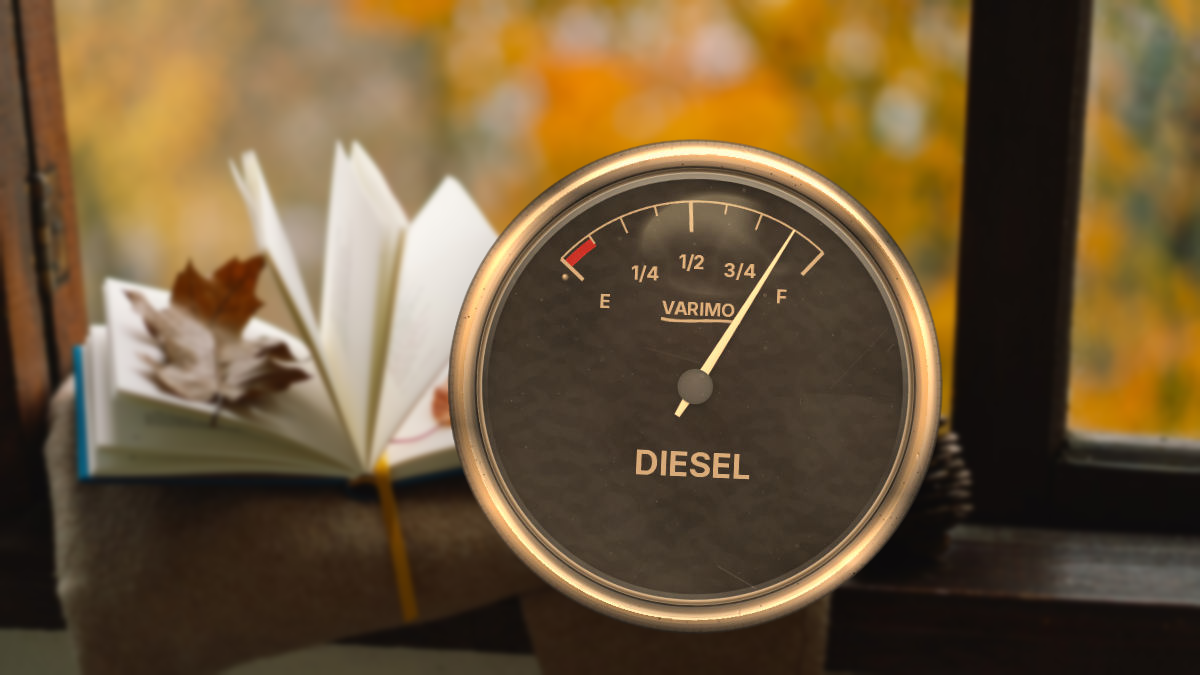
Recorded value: **0.875**
